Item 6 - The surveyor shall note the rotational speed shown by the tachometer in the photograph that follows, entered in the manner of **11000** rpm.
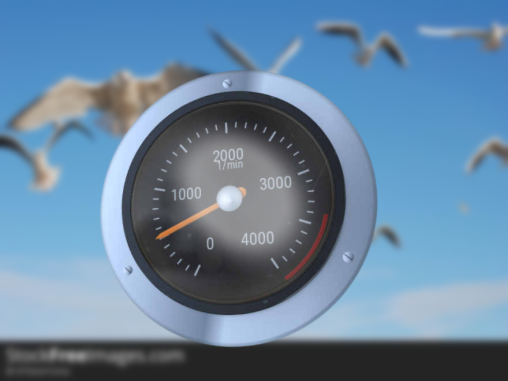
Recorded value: **500** rpm
